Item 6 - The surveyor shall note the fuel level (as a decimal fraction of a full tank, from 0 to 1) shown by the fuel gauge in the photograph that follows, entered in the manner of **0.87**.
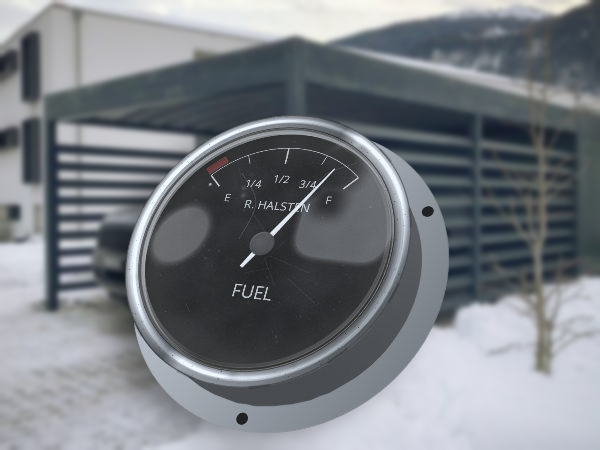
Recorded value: **0.875**
